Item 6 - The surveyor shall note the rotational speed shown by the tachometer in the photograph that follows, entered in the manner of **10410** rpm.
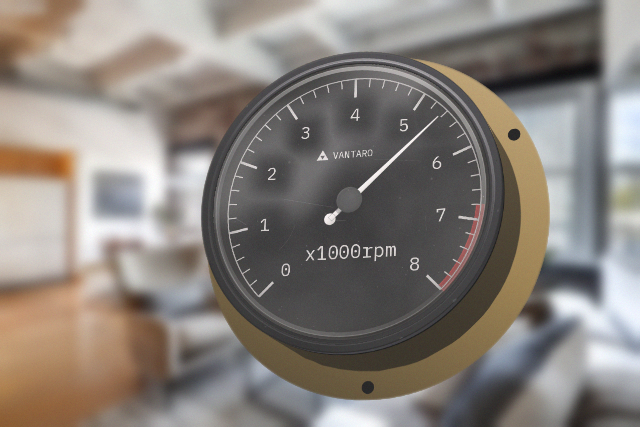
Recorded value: **5400** rpm
